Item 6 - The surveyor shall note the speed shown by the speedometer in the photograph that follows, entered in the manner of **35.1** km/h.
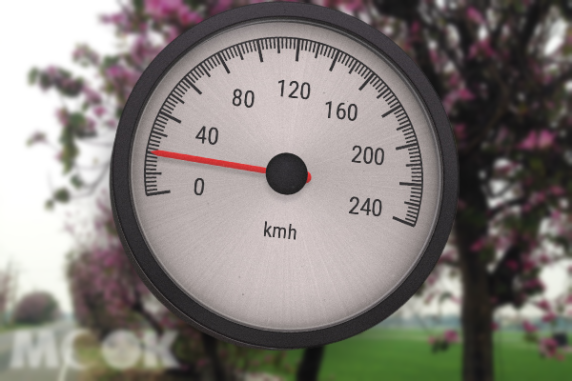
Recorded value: **20** km/h
